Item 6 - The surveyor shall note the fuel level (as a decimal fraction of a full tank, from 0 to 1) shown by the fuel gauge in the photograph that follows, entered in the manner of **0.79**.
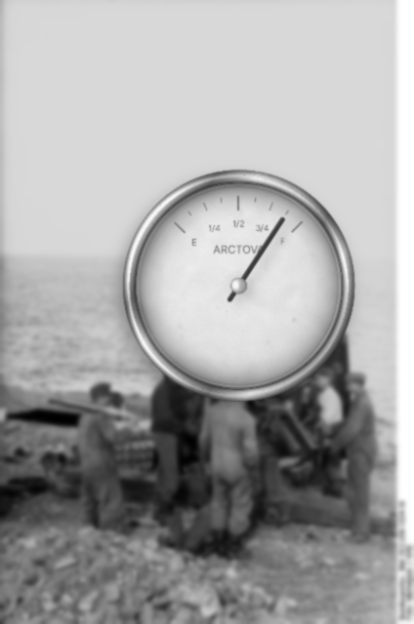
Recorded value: **0.875**
